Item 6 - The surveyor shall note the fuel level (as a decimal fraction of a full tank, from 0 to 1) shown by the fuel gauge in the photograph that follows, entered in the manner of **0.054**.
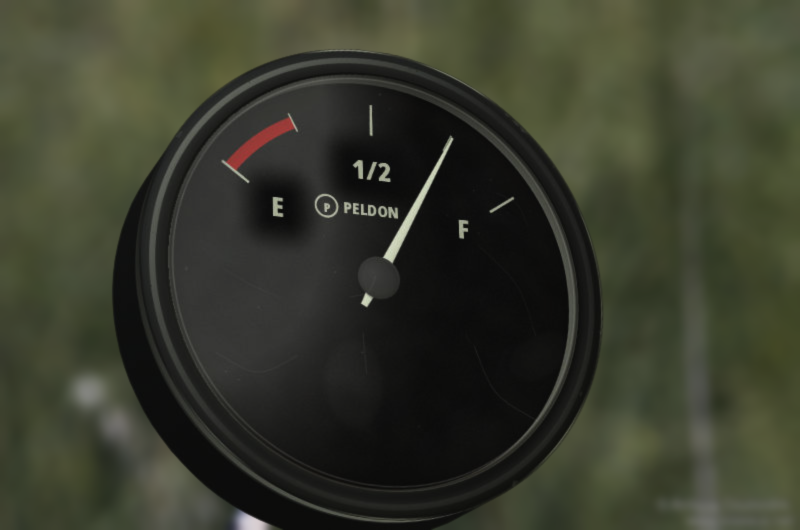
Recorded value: **0.75**
